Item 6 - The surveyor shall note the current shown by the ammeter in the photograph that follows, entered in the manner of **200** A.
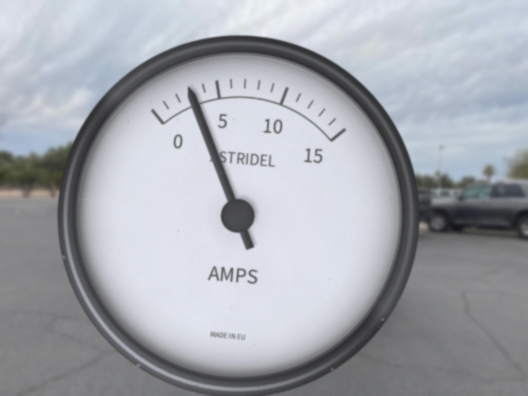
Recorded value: **3** A
